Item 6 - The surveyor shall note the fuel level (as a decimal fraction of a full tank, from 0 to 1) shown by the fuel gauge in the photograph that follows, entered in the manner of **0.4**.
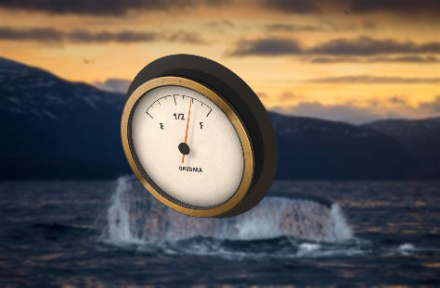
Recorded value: **0.75**
